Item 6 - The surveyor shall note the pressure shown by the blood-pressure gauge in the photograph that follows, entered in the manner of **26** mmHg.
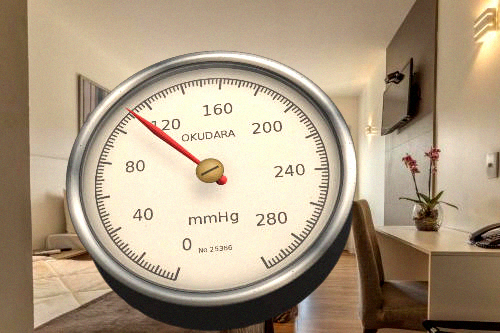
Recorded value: **110** mmHg
